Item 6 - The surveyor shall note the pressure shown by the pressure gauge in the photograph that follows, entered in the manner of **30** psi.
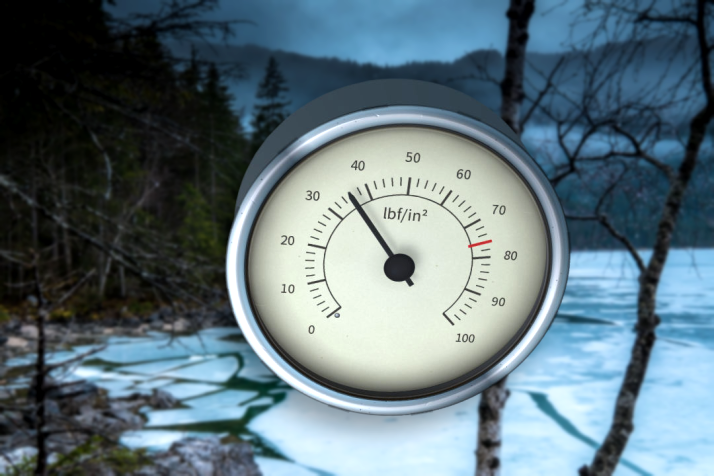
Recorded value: **36** psi
